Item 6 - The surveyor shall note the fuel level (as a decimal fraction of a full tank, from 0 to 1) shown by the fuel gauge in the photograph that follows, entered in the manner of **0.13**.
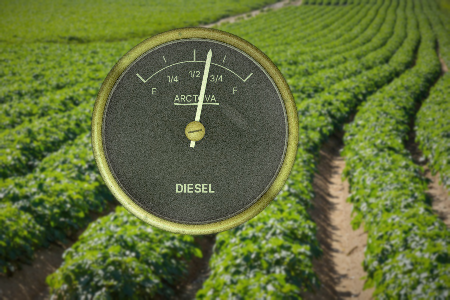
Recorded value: **0.625**
